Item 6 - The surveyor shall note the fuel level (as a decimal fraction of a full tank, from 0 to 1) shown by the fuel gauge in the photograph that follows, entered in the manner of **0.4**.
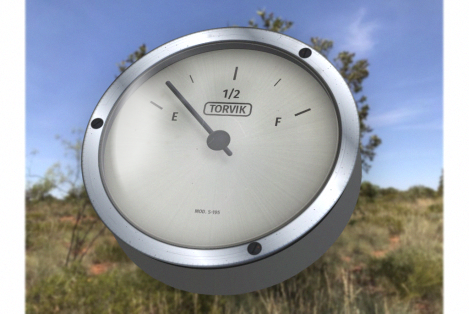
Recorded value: **0.125**
